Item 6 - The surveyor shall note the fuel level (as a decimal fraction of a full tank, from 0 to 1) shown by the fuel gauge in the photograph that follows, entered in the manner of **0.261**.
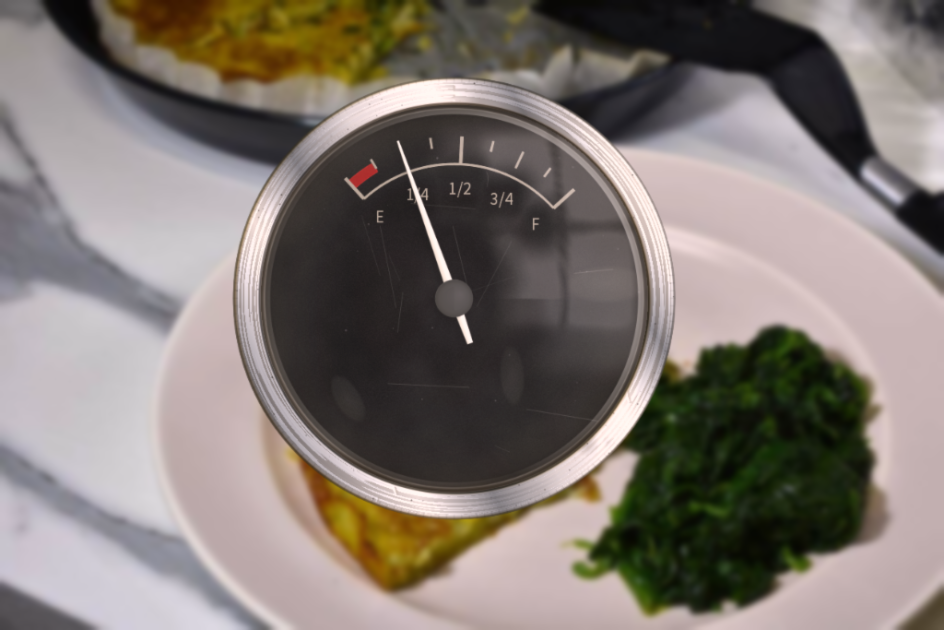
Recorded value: **0.25**
